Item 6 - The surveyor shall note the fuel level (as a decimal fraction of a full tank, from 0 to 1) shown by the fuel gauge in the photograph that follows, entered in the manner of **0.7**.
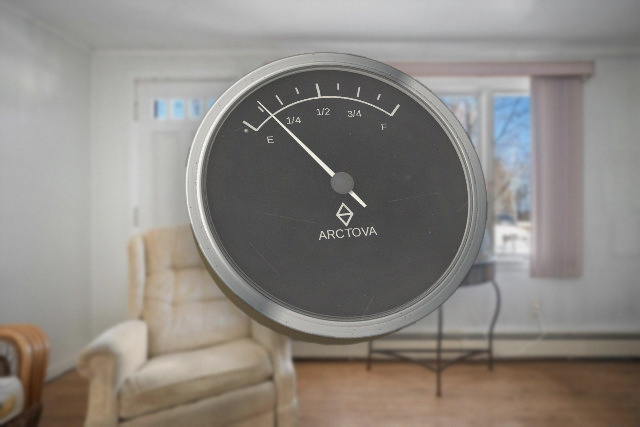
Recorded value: **0.125**
